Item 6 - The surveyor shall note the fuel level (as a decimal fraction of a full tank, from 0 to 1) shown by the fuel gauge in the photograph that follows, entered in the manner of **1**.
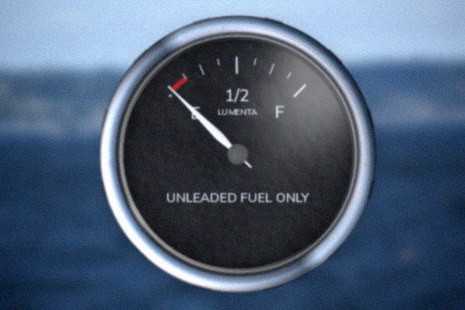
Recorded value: **0**
